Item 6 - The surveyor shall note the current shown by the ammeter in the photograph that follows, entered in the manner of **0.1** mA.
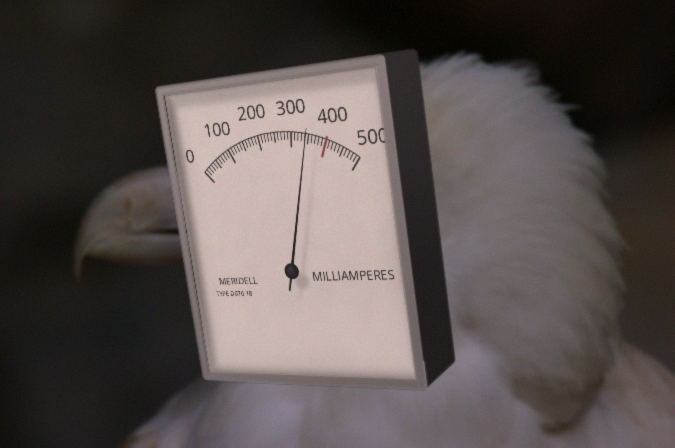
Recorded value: **350** mA
